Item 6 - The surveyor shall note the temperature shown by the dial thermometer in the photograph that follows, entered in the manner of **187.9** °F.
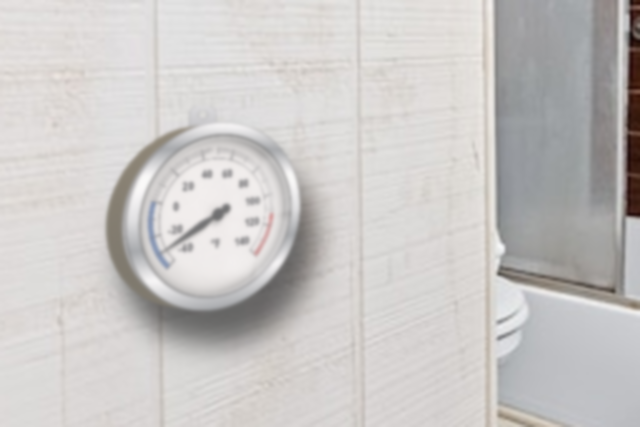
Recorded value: **-30** °F
